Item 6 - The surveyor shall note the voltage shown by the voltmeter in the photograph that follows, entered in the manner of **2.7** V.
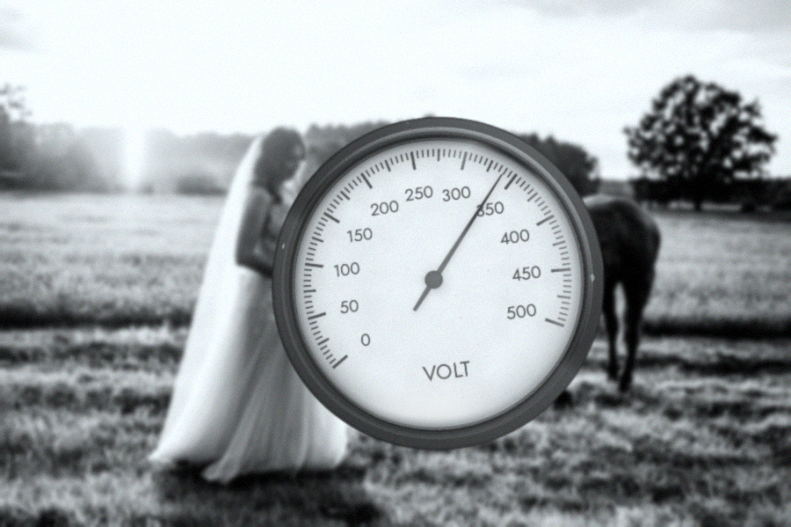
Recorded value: **340** V
